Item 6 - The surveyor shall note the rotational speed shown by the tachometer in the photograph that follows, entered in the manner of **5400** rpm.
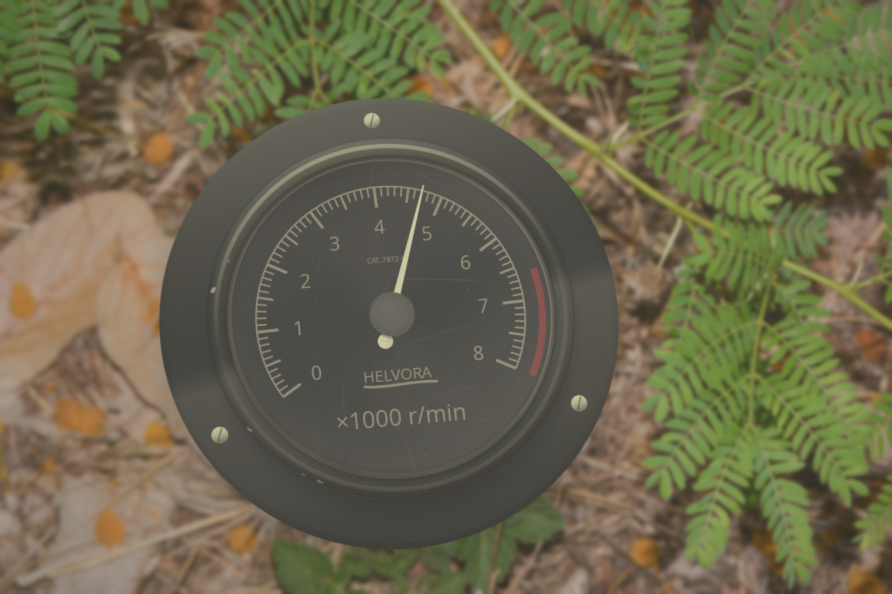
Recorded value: **4700** rpm
